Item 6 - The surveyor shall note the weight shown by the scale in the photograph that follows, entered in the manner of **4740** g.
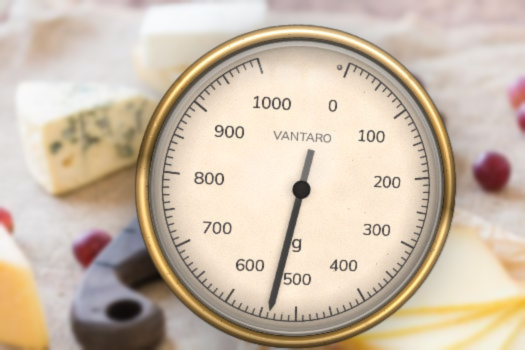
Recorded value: **540** g
